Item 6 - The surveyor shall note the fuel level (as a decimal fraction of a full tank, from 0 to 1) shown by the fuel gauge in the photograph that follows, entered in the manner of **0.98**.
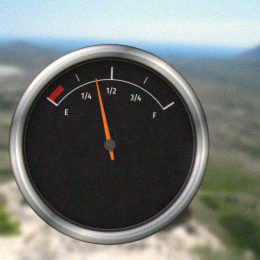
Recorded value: **0.375**
